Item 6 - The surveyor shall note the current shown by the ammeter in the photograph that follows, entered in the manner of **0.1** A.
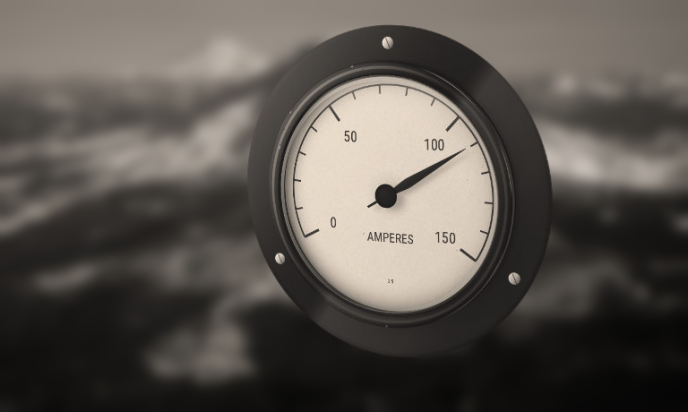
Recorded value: **110** A
